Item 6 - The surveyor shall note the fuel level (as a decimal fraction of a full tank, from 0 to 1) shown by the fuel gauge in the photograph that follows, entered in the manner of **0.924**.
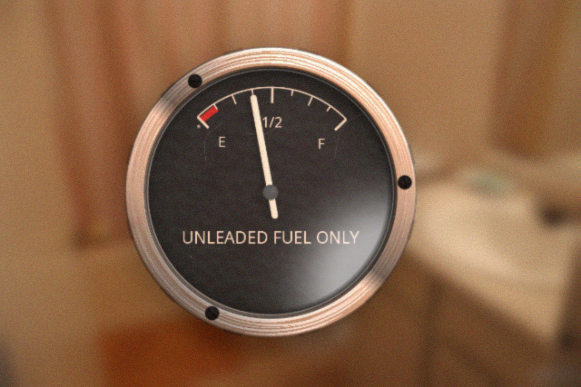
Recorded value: **0.375**
